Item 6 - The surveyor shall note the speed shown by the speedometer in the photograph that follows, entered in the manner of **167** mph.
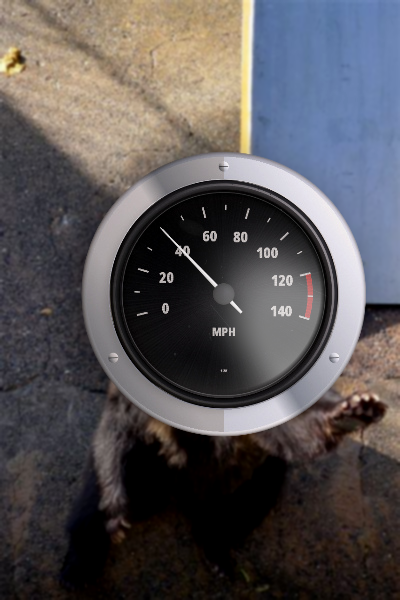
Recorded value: **40** mph
